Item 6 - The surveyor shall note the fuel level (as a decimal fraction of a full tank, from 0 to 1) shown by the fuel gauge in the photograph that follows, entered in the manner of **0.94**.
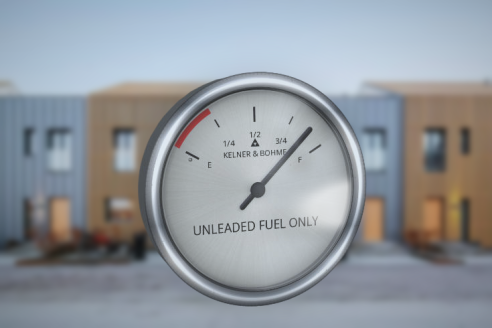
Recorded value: **0.875**
